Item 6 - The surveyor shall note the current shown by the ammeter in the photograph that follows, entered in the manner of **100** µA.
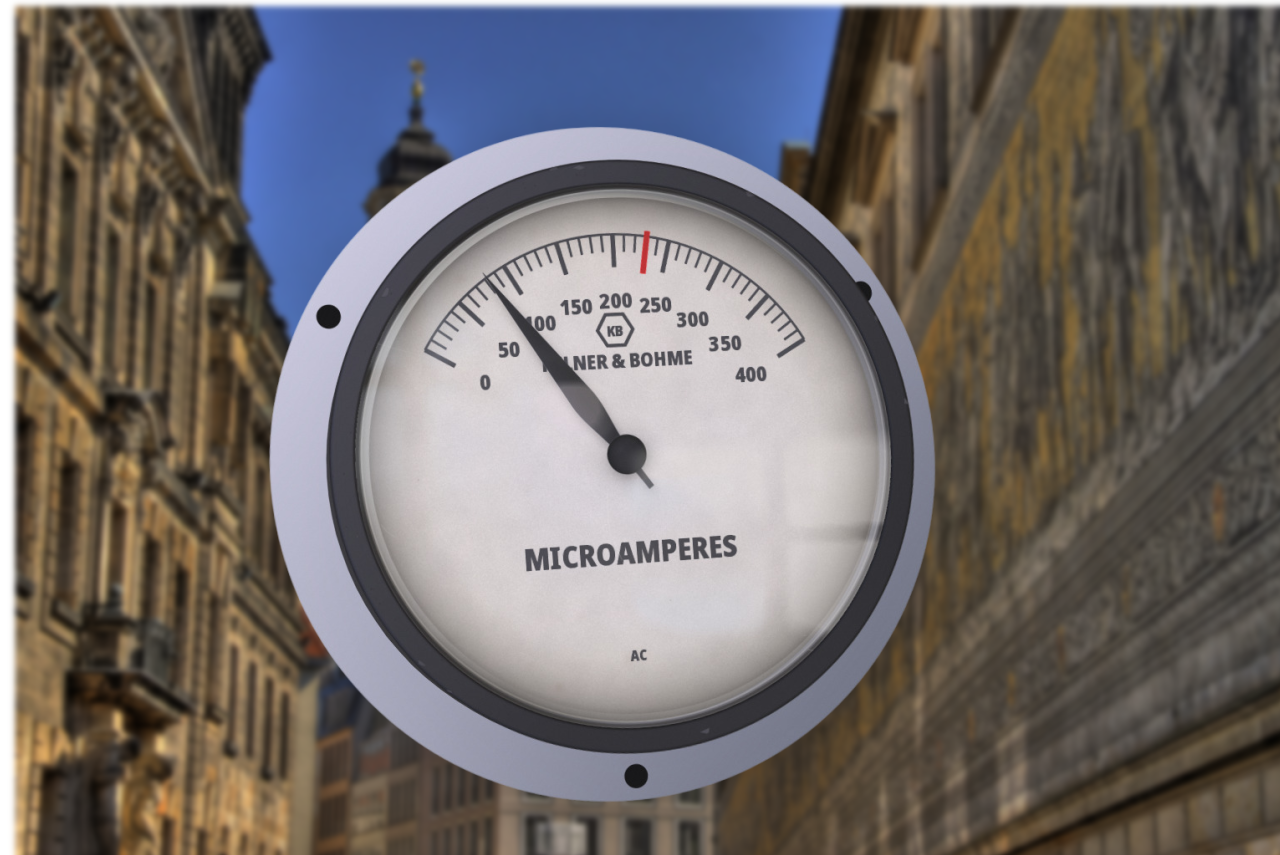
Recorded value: **80** µA
